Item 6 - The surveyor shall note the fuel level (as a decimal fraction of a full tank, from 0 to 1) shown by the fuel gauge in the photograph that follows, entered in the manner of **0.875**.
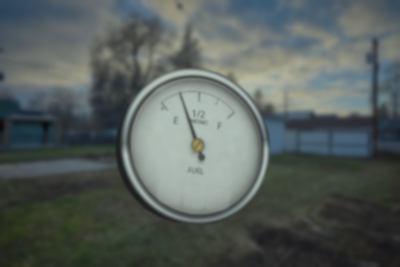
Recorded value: **0.25**
